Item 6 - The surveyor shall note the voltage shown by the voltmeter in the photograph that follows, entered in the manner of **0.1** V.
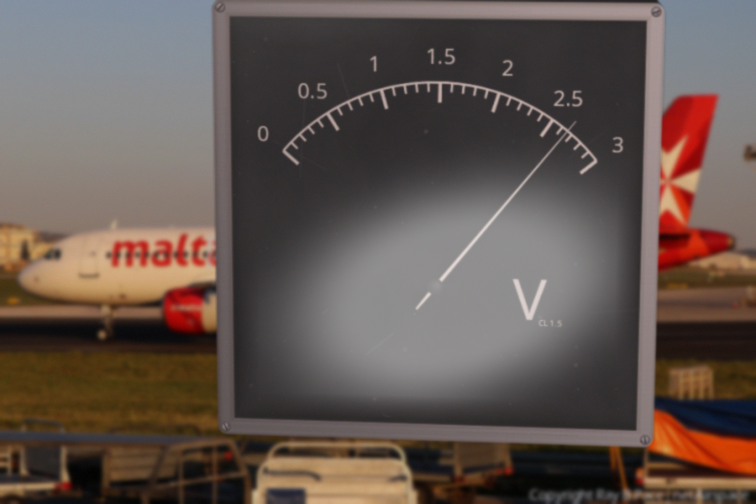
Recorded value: **2.65** V
